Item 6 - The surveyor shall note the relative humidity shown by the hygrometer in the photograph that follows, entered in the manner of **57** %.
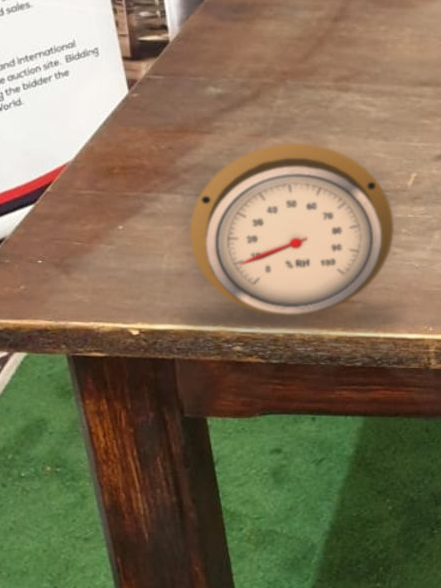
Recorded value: **10** %
